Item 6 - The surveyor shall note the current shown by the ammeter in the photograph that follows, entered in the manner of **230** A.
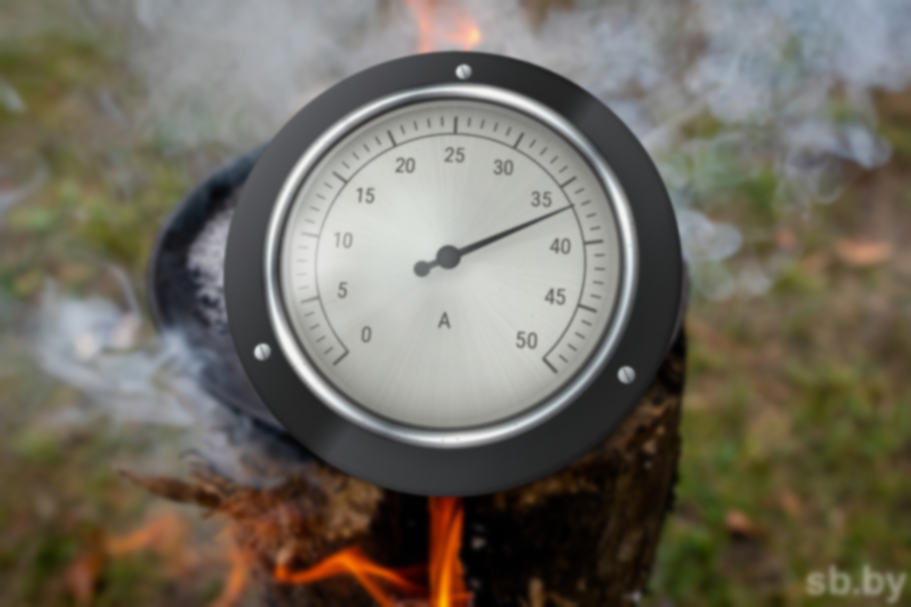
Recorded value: **37** A
